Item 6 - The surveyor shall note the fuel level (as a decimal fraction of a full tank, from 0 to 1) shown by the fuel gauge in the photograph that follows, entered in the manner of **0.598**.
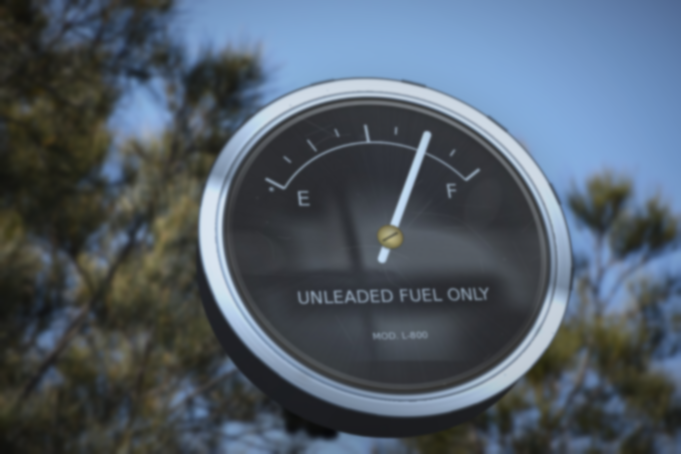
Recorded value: **0.75**
